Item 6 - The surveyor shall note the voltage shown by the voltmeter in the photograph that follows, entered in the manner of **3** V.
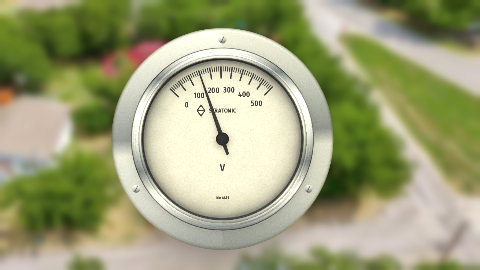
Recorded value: **150** V
